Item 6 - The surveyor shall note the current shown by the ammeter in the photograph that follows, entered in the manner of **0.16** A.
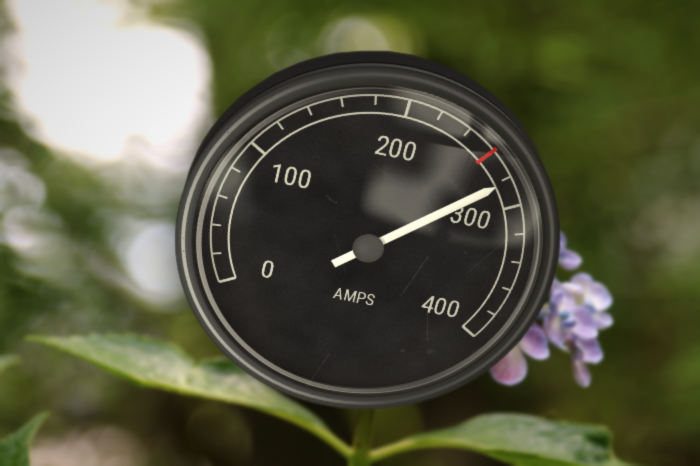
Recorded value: **280** A
